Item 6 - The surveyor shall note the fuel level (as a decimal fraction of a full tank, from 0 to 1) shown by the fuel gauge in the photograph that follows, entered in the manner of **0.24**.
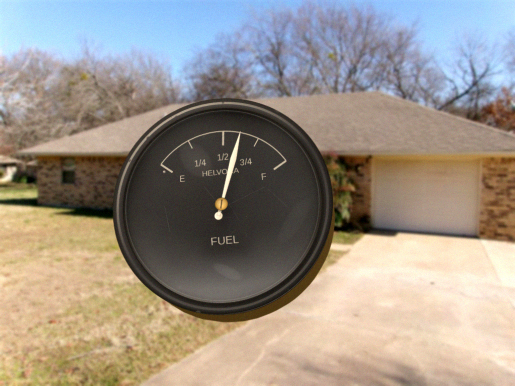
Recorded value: **0.625**
